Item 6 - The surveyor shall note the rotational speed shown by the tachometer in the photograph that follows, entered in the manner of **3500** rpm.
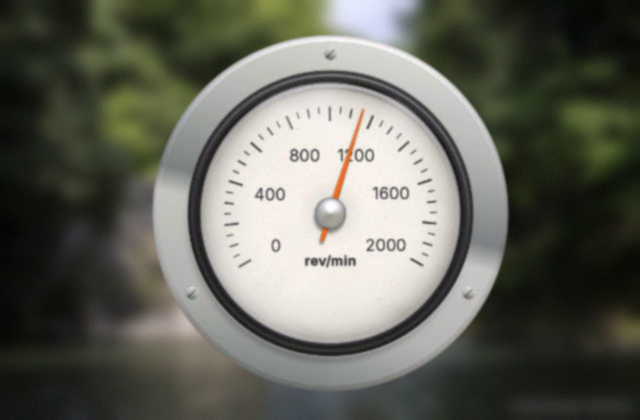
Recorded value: **1150** rpm
